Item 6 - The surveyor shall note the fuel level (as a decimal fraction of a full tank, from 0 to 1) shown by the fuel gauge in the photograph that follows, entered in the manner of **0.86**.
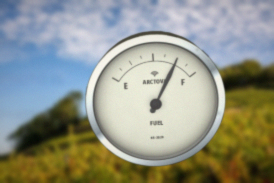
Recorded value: **0.75**
